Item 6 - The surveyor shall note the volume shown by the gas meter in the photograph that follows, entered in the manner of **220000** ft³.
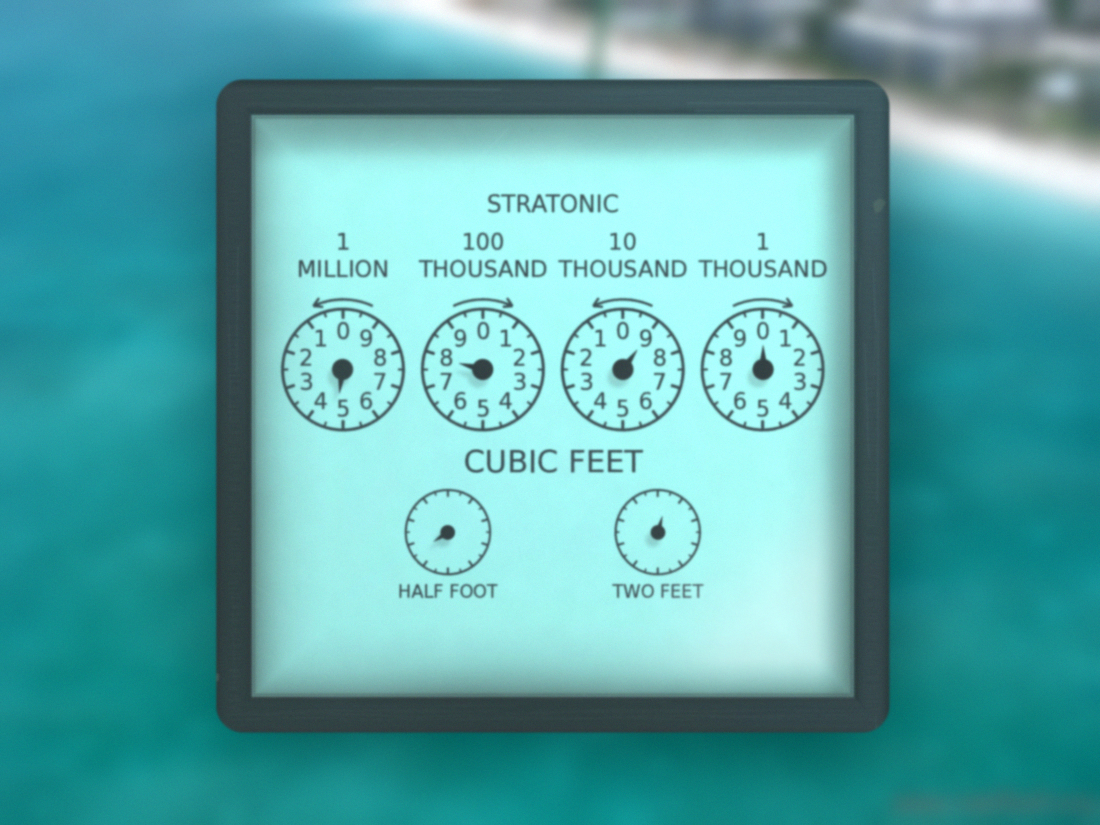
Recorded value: **479000** ft³
